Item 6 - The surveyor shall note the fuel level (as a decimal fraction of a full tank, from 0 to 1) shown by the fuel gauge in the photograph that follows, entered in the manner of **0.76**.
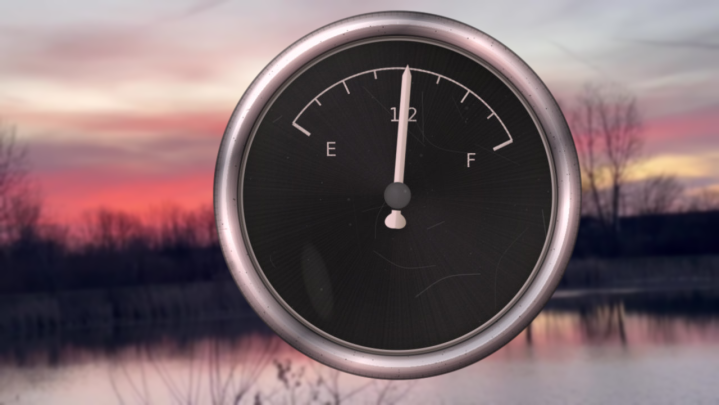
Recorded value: **0.5**
